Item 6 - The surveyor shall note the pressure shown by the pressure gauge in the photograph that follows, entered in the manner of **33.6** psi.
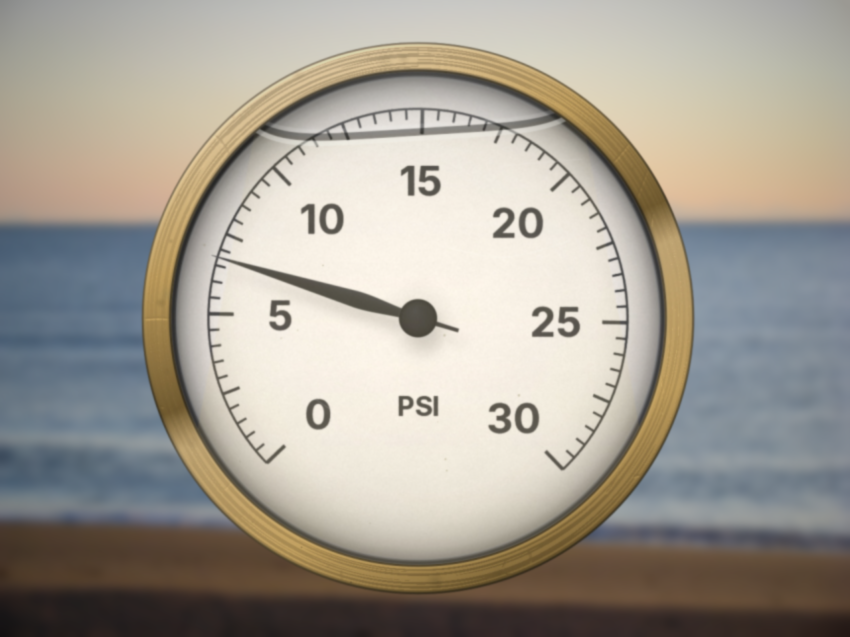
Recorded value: **6.75** psi
